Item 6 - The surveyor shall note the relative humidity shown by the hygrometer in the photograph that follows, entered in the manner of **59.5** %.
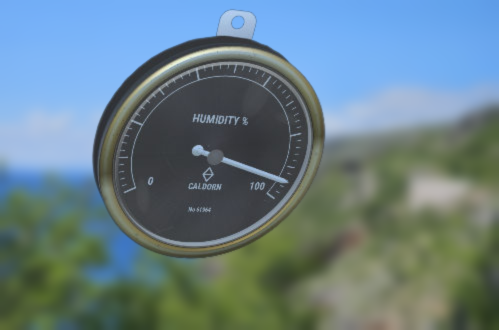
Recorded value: **94** %
